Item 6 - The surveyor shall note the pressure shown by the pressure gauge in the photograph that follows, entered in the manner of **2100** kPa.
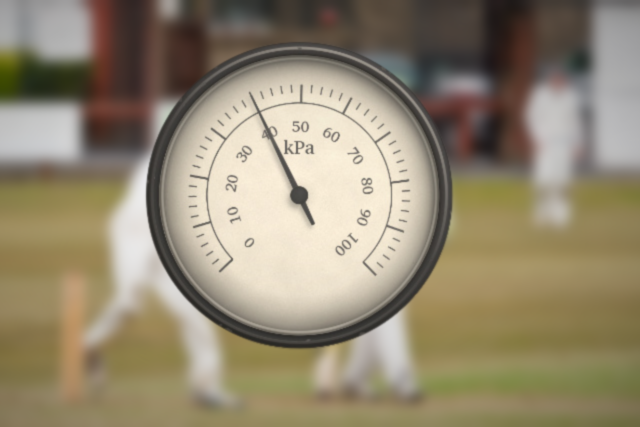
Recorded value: **40** kPa
